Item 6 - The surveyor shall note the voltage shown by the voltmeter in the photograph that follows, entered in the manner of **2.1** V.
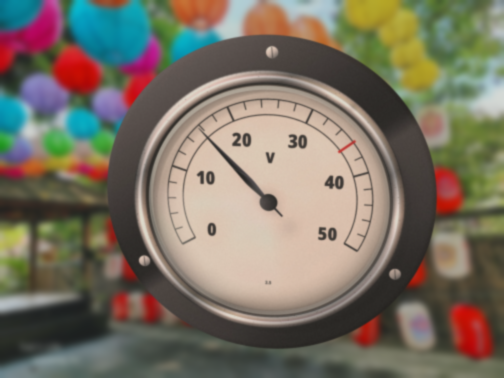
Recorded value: **16** V
